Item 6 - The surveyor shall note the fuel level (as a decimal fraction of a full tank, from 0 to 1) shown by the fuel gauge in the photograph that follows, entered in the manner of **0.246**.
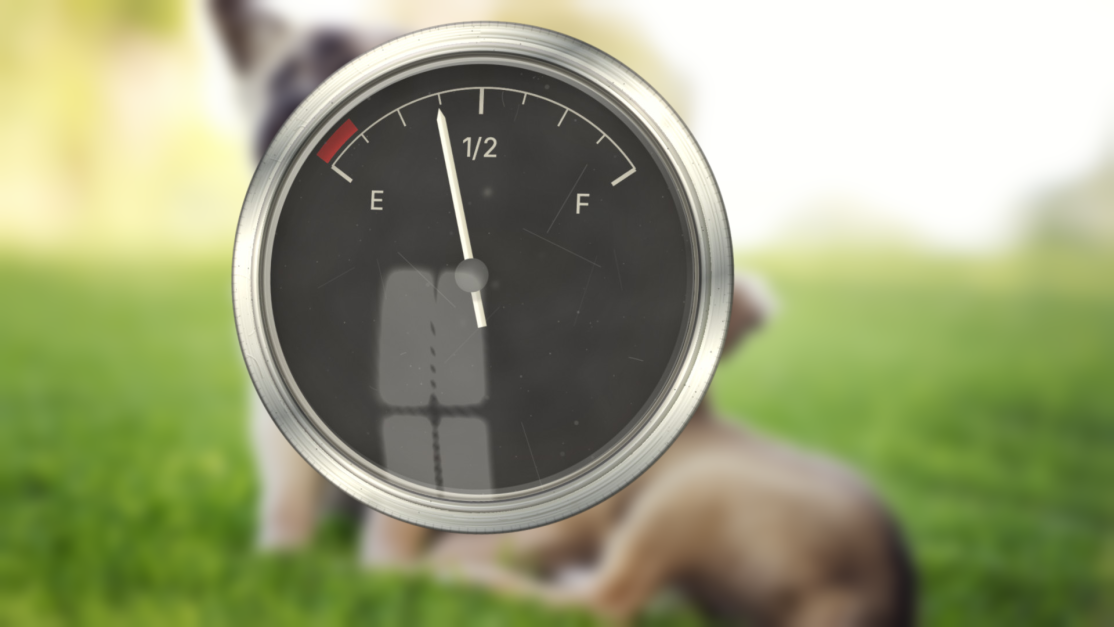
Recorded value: **0.375**
